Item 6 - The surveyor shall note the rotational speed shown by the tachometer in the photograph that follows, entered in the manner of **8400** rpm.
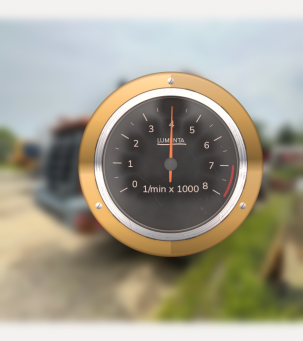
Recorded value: **4000** rpm
